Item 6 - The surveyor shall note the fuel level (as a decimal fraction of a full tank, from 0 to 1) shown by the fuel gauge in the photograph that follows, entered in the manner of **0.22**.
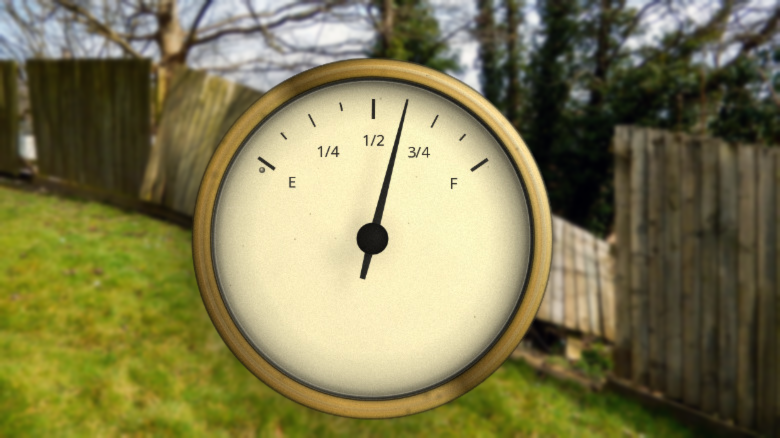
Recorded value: **0.625**
